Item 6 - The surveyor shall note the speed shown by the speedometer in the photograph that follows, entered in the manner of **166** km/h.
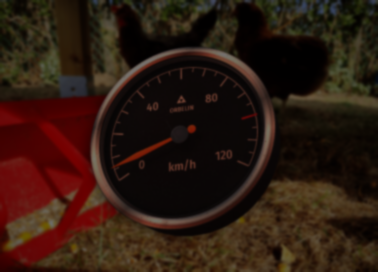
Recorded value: **5** km/h
